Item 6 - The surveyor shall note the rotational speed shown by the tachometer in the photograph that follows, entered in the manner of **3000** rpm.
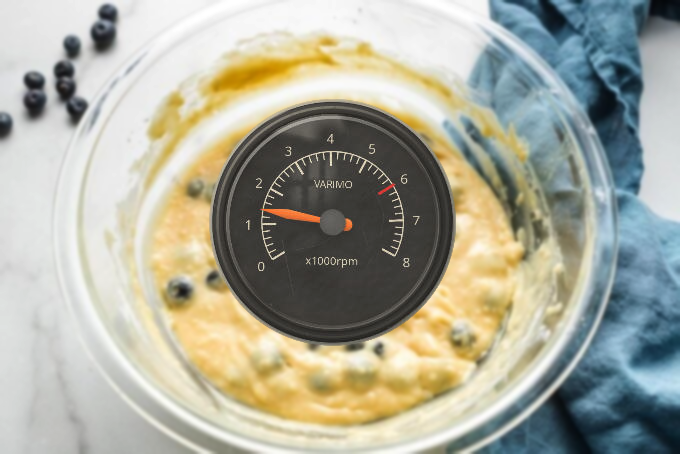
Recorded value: **1400** rpm
